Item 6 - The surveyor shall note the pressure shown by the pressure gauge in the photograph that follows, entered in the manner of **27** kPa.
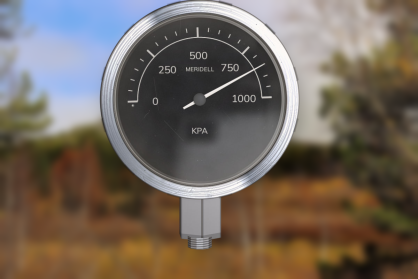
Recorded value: **850** kPa
